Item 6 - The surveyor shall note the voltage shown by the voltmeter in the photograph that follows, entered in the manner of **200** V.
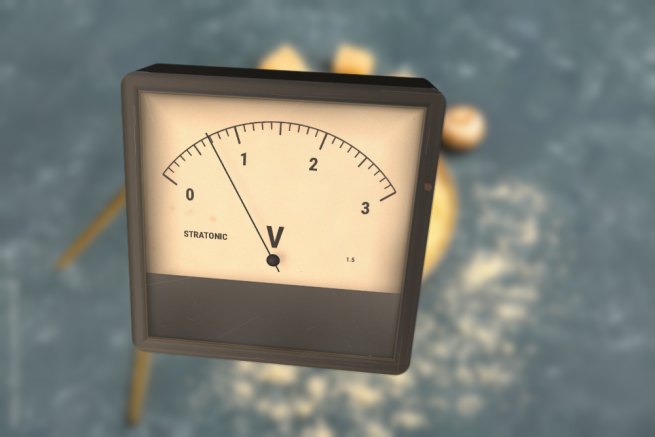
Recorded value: **0.7** V
